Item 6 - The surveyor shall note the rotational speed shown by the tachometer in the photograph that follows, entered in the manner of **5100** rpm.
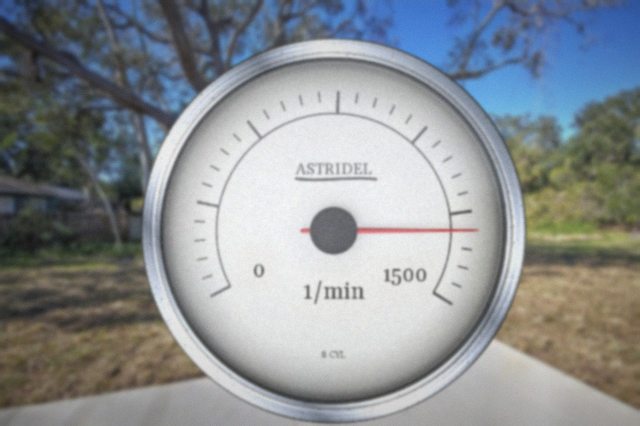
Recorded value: **1300** rpm
